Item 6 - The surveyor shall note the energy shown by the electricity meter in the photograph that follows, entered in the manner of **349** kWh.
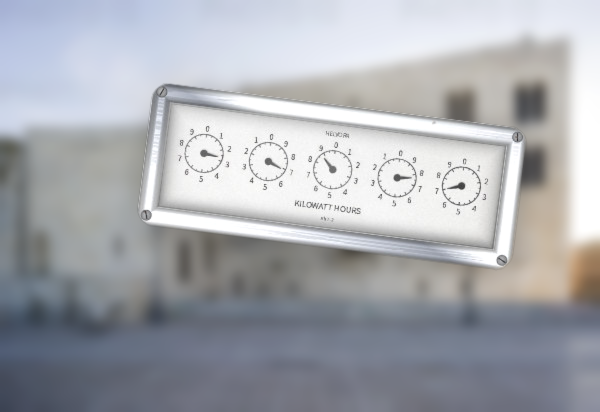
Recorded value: **26877** kWh
